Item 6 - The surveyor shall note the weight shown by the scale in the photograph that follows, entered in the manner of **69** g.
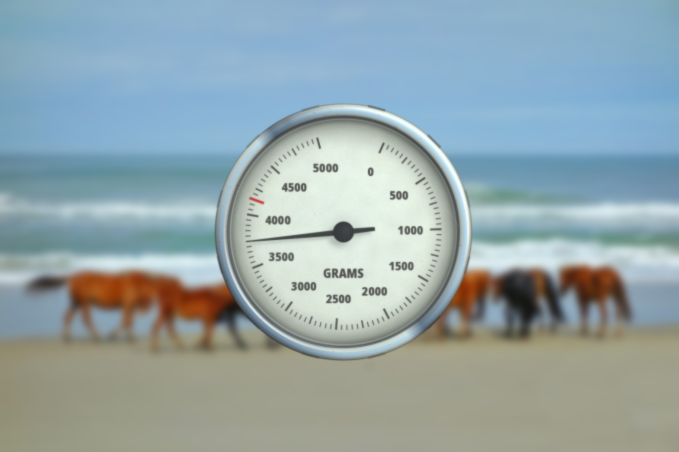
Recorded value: **3750** g
